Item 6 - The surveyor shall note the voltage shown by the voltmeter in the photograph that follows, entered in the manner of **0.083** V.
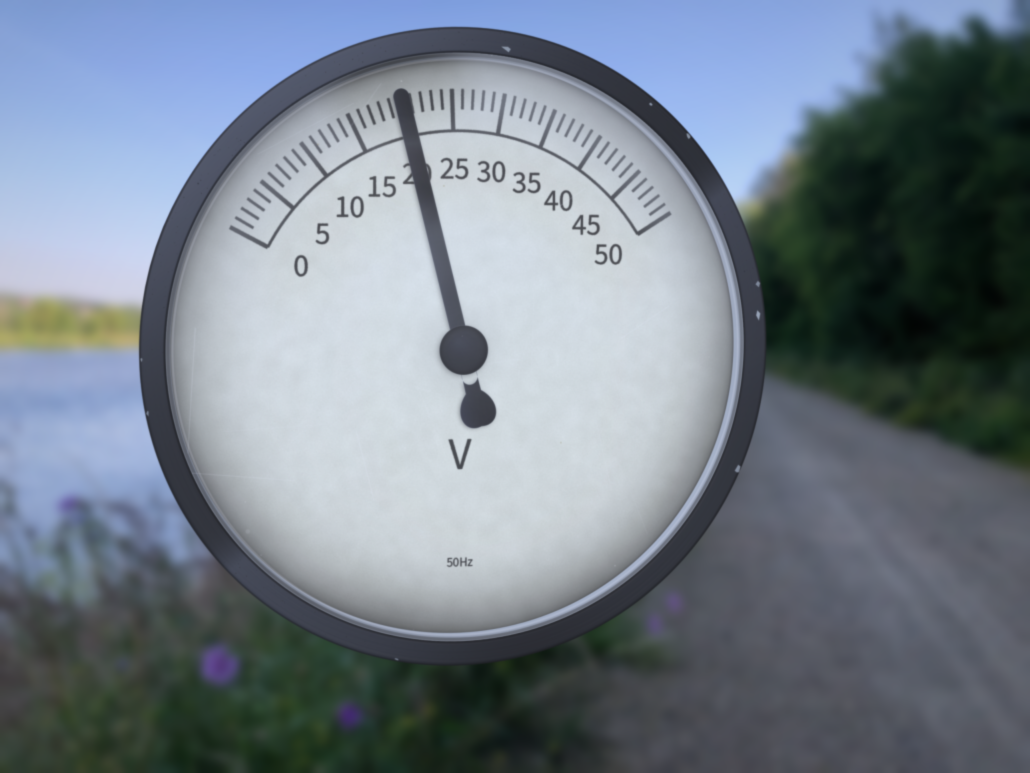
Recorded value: **20** V
